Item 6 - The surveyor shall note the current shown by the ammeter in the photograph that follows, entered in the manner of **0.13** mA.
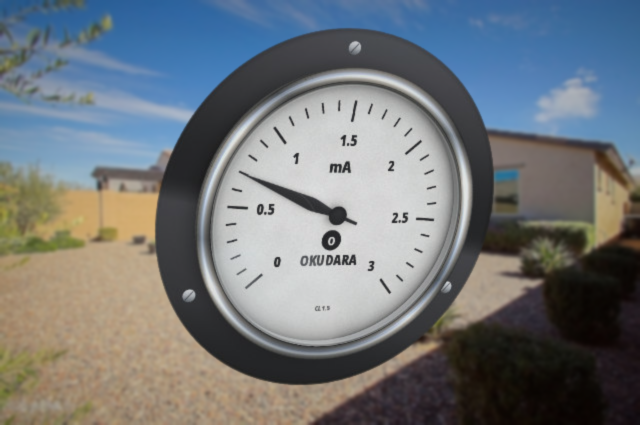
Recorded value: **0.7** mA
